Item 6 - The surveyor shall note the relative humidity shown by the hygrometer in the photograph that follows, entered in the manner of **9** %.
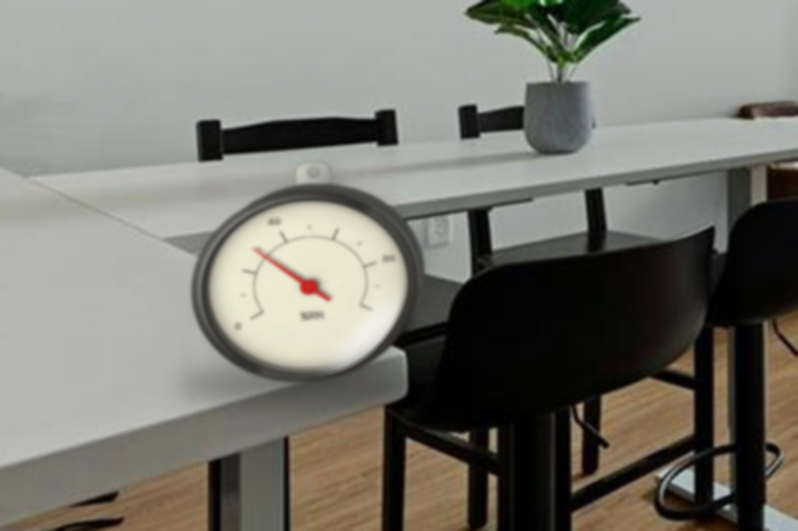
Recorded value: **30** %
